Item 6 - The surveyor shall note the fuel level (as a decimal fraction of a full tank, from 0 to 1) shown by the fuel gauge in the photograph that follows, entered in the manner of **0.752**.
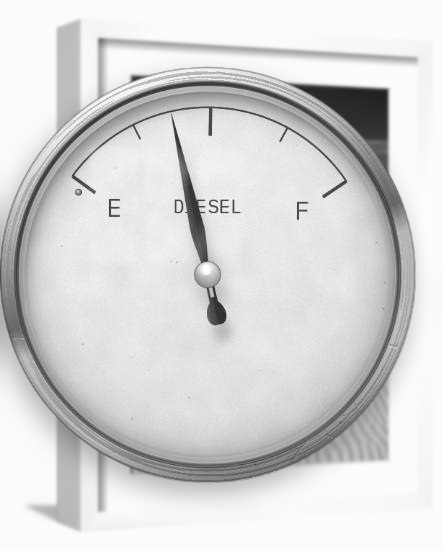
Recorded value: **0.375**
